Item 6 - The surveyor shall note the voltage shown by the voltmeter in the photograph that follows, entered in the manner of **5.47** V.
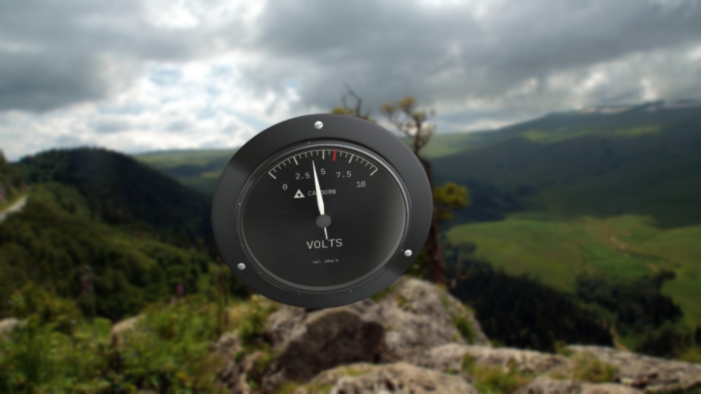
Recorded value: **4** V
